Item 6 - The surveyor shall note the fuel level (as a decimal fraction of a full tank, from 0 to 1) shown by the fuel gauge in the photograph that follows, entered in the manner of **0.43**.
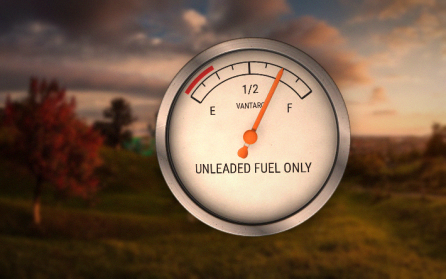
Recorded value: **0.75**
